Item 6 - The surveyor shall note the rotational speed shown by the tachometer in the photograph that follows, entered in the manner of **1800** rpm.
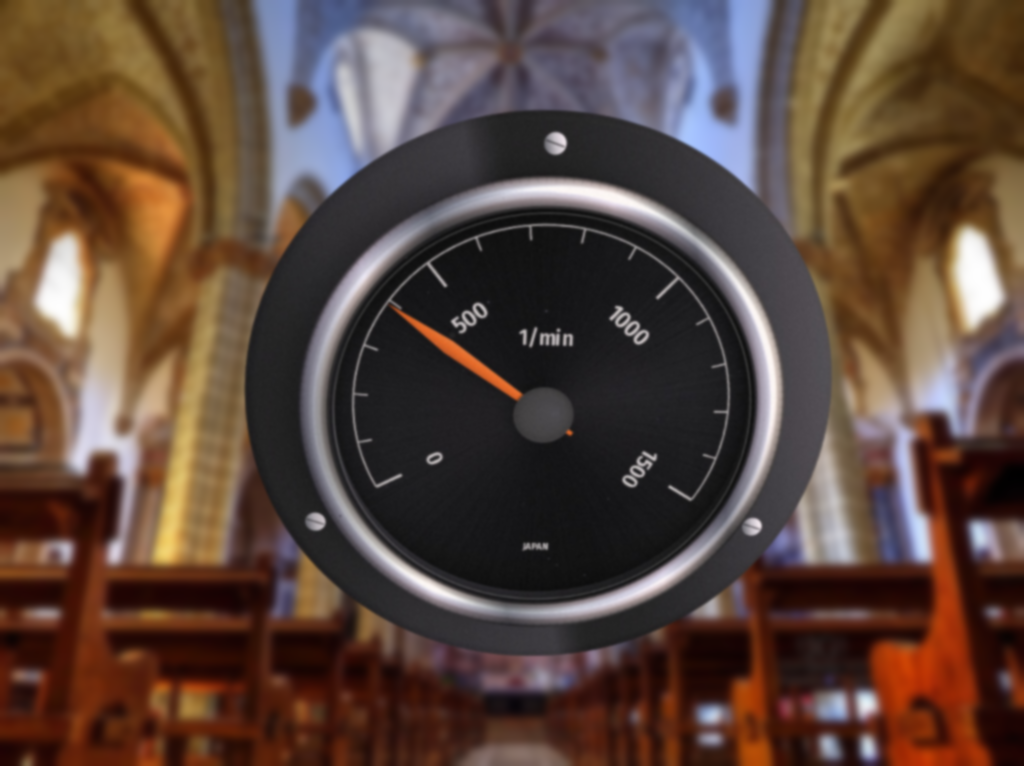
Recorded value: **400** rpm
